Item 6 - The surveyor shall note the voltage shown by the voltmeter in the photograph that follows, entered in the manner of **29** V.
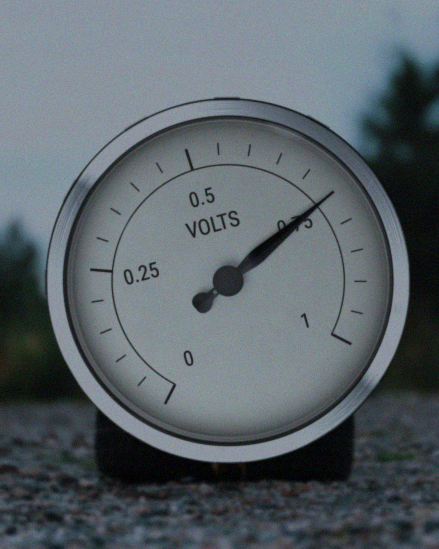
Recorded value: **0.75** V
